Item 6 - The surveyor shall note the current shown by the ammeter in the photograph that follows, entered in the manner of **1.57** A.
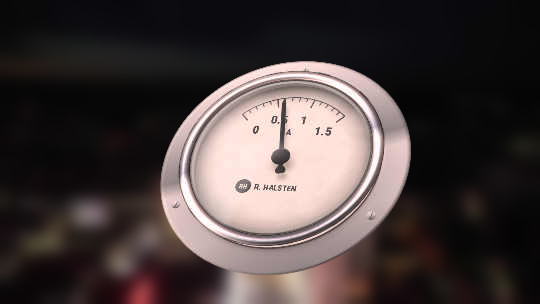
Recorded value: **0.6** A
